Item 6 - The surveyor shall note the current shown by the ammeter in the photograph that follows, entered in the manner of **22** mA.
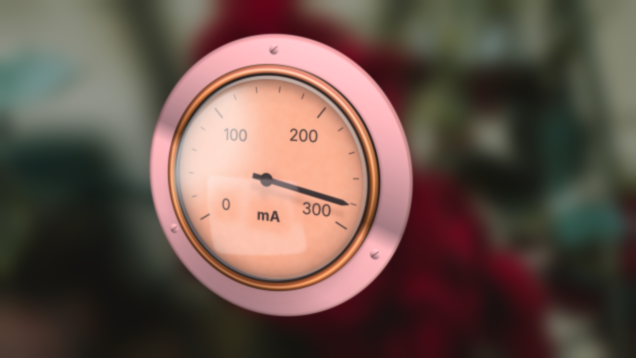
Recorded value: **280** mA
